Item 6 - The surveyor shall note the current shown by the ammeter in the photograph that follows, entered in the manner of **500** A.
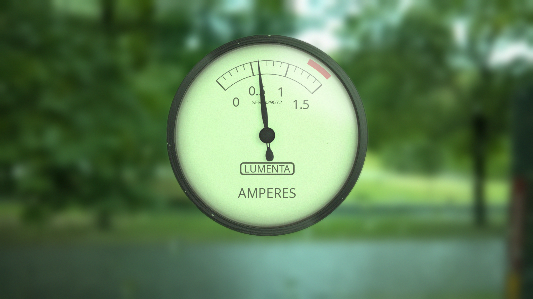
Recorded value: **0.6** A
